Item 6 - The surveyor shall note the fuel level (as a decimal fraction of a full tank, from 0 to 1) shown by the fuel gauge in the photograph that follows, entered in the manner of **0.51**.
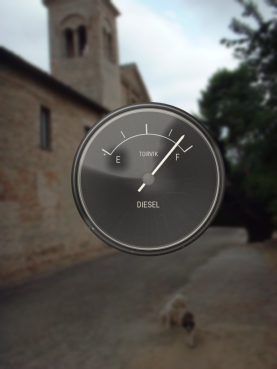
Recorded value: **0.875**
